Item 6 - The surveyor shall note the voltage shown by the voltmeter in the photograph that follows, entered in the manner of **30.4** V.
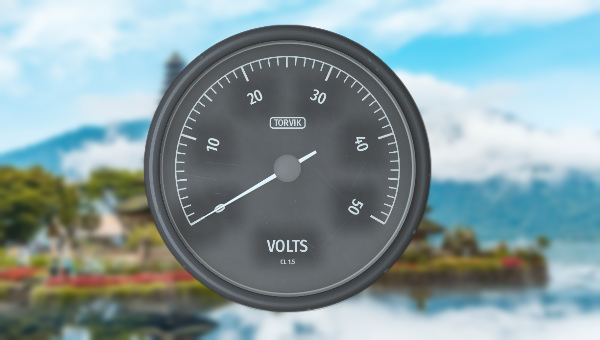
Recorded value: **0** V
